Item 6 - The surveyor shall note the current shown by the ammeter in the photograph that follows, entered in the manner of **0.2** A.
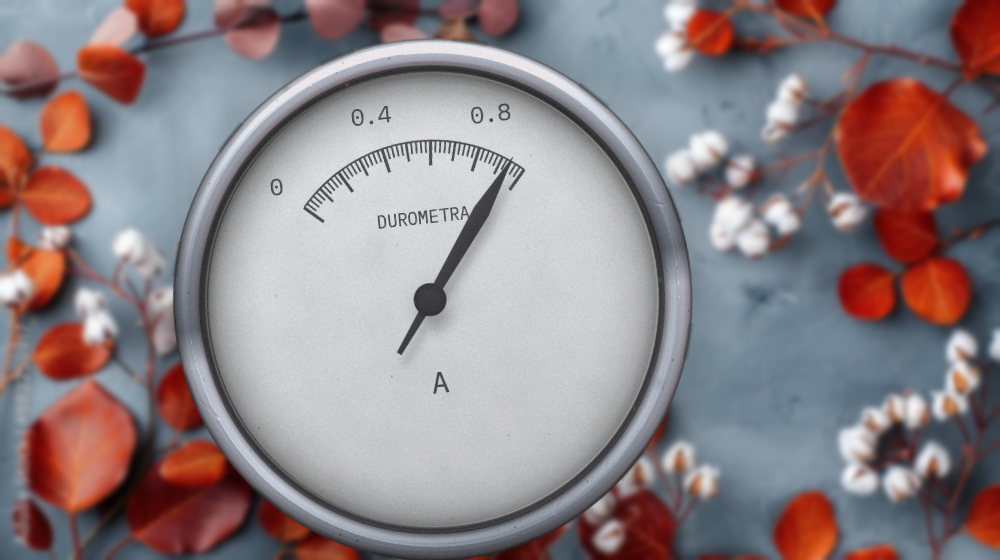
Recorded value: **0.94** A
